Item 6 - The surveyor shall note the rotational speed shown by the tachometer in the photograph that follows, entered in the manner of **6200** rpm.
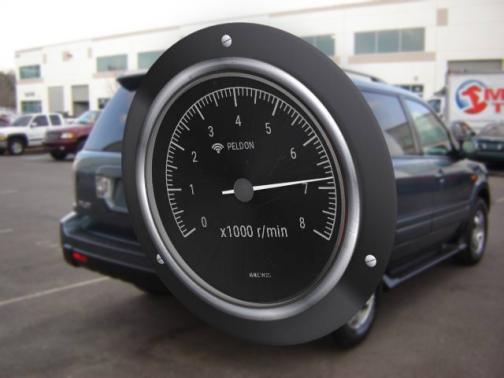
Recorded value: **6800** rpm
